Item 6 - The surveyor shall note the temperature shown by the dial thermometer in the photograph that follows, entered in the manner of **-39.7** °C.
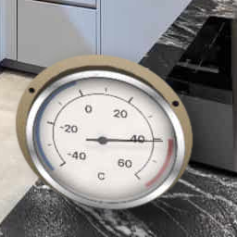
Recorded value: **40** °C
